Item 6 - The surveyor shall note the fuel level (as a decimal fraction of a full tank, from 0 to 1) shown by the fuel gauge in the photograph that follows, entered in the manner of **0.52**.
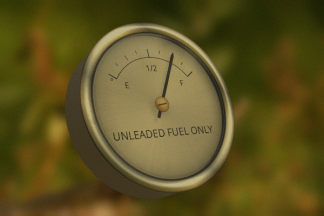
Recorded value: **0.75**
